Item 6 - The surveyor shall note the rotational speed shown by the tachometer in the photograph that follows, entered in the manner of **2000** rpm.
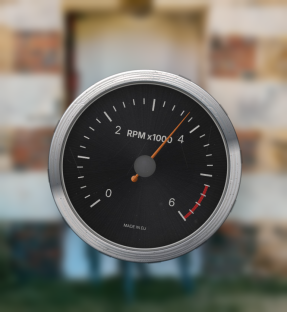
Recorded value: **3700** rpm
